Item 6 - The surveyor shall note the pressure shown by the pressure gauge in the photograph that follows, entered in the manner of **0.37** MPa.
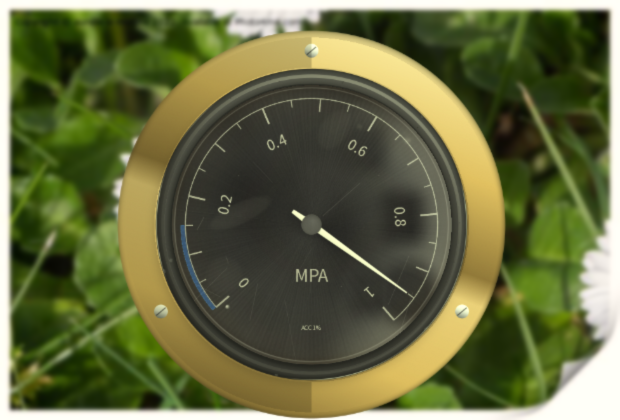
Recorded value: **0.95** MPa
